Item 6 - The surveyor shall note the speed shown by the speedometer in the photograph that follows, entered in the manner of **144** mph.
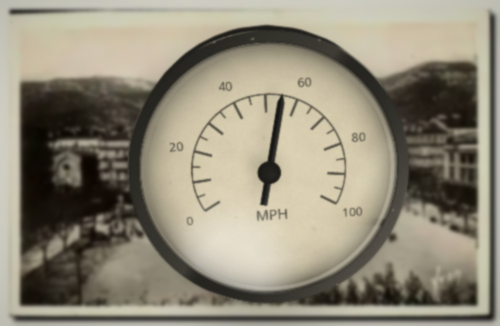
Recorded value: **55** mph
